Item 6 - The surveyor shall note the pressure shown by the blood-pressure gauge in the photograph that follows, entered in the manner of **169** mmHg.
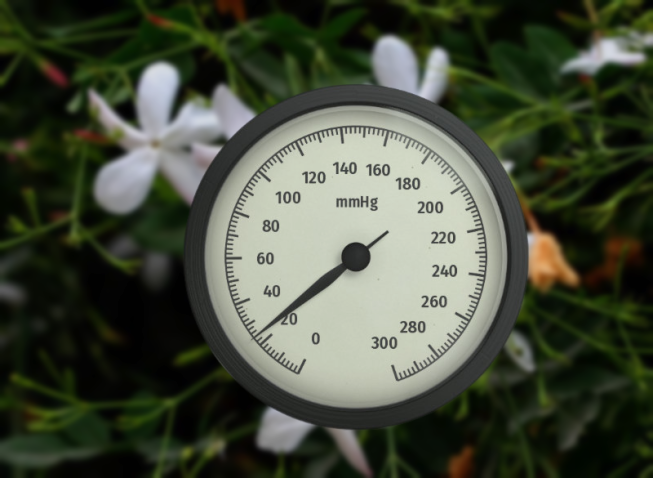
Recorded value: **24** mmHg
